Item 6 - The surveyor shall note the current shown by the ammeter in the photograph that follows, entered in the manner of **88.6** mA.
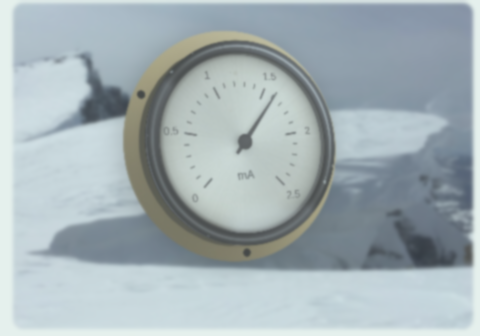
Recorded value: **1.6** mA
